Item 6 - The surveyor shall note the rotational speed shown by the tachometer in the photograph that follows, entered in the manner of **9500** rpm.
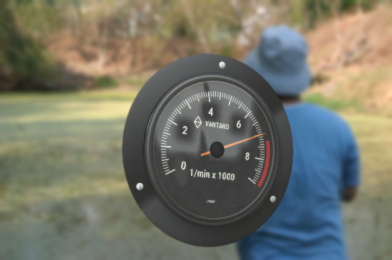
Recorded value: **7000** rpm
